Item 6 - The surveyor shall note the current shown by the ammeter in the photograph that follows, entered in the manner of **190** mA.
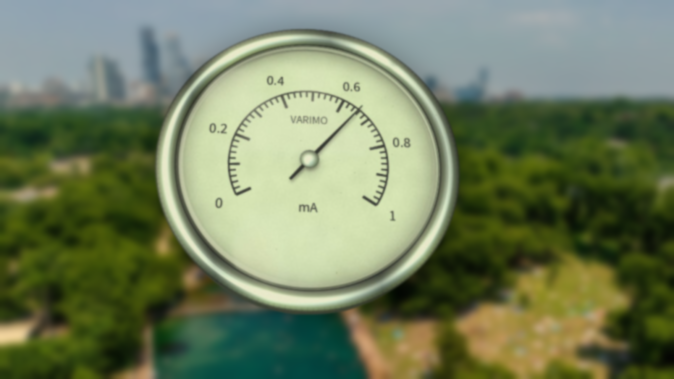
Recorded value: **0.66** mA
